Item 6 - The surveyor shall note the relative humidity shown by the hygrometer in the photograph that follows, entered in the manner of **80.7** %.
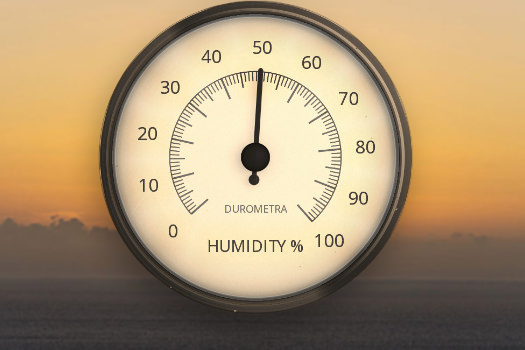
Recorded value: **50** %
